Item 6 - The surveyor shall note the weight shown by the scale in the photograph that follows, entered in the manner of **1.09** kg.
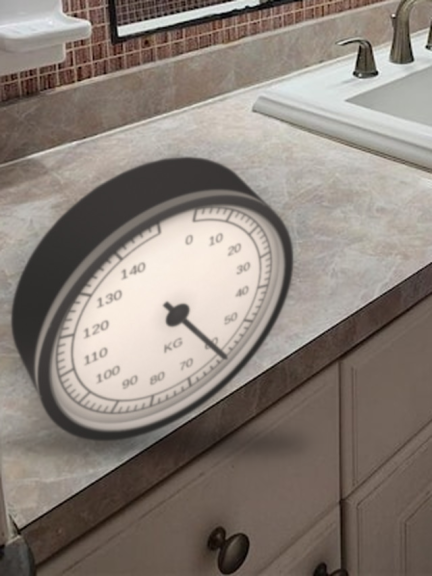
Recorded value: **60** kg
